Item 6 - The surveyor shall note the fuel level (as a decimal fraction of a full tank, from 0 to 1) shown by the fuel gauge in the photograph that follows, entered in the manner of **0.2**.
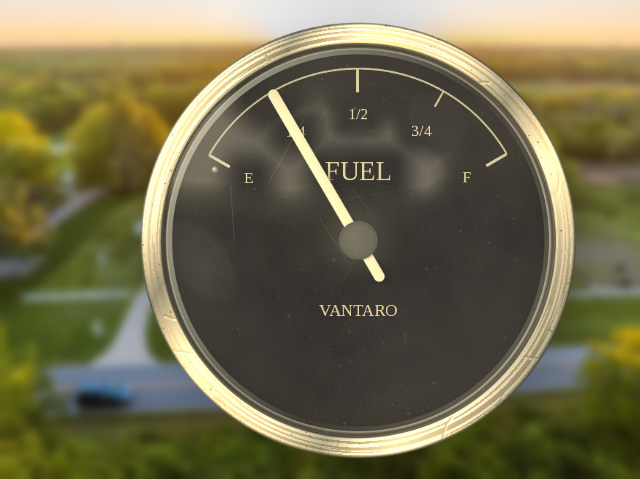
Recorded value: **0.25**
